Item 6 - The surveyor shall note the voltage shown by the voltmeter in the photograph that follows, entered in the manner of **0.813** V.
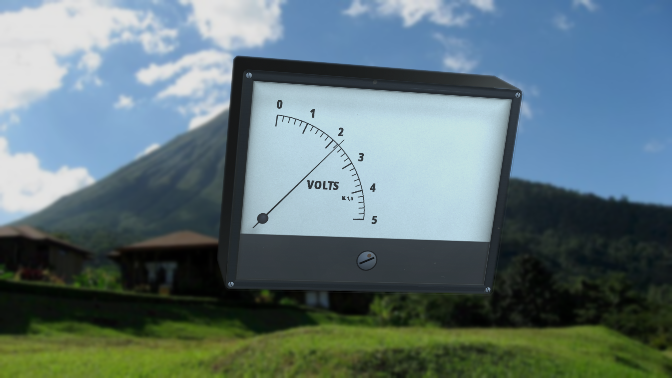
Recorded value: **2.2** V
